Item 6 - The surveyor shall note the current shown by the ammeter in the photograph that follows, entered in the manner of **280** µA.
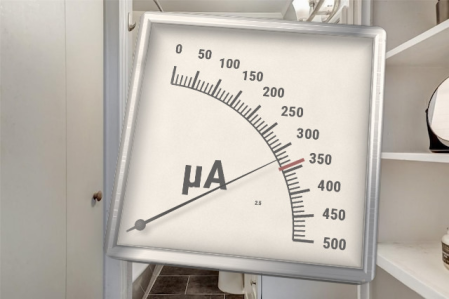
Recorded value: **320** µA
